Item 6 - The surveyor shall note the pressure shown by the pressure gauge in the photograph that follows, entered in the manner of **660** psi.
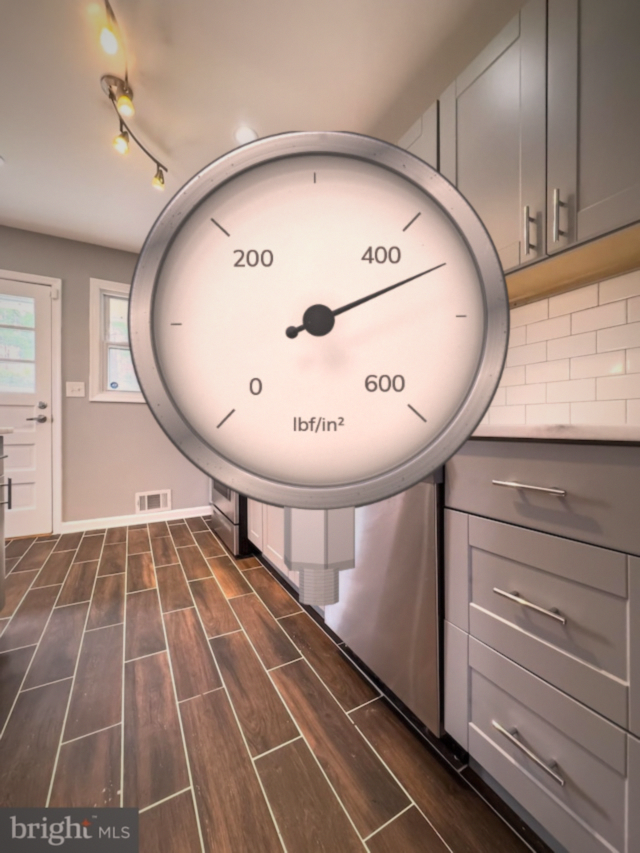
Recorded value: **450** psi
